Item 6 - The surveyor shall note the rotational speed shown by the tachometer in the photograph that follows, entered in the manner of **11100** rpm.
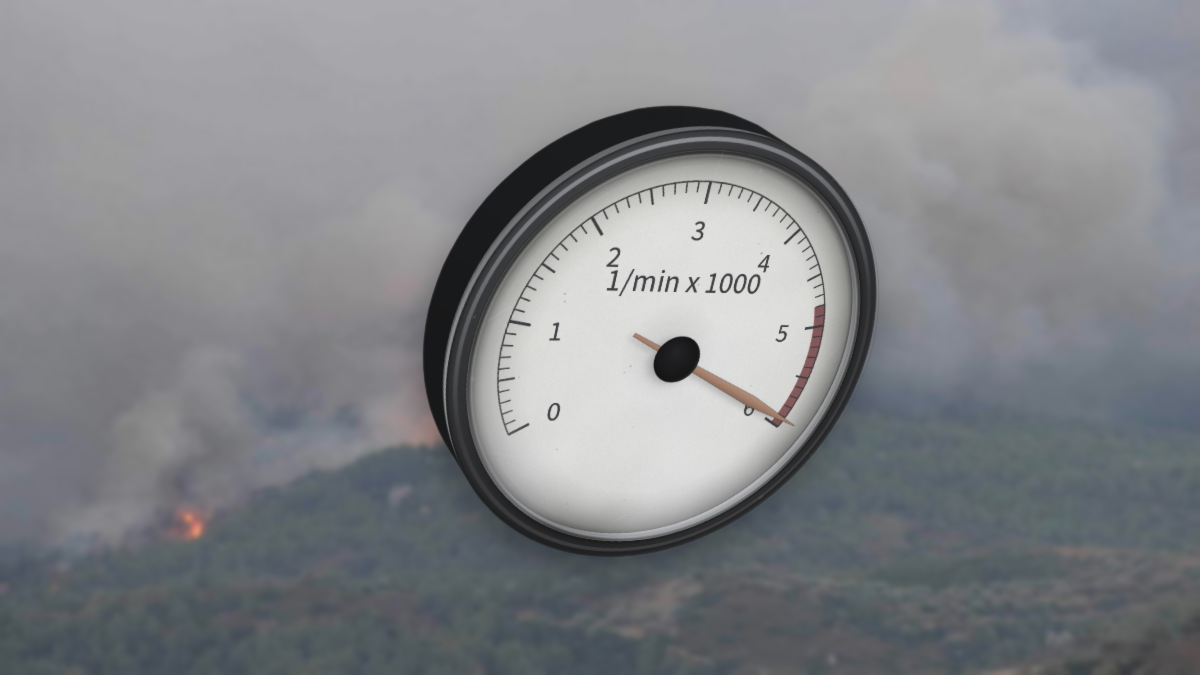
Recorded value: **5900** rpm
